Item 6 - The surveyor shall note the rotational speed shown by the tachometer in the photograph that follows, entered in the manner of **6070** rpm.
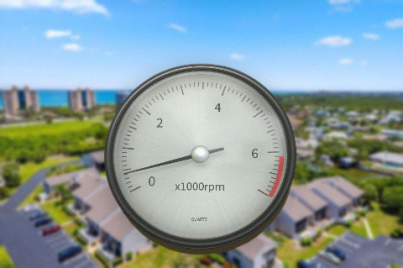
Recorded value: **400** rpm
